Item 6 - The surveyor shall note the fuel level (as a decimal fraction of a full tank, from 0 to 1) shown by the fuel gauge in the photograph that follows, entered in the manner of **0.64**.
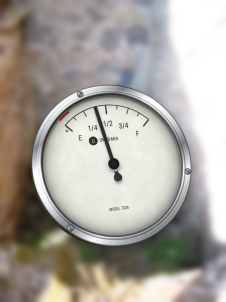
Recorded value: **0.375**
